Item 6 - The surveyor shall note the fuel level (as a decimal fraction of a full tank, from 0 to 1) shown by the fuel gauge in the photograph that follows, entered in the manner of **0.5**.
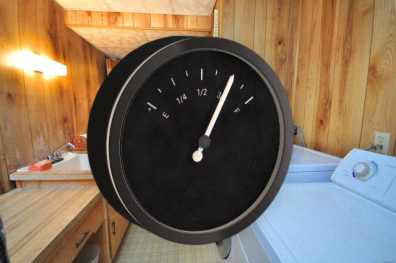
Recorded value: **0.75**
